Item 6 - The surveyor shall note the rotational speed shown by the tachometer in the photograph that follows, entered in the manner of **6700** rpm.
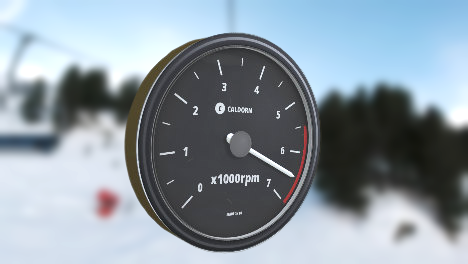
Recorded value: **6500** rpm
